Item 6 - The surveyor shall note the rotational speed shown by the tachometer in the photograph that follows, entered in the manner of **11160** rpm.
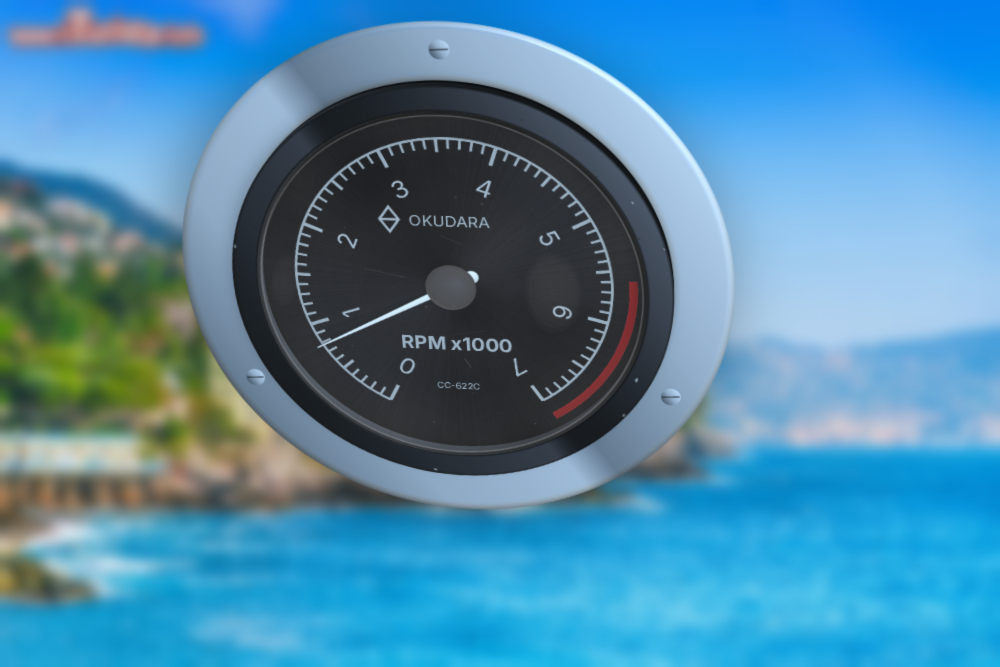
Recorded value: **800** rpm
